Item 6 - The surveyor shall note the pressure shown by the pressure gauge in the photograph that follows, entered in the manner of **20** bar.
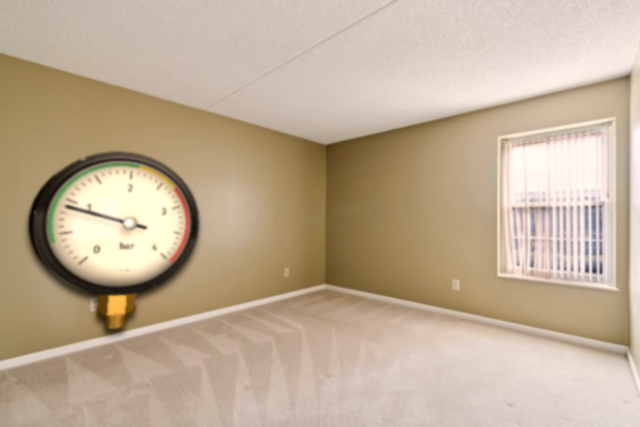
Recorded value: **0.9** bar
